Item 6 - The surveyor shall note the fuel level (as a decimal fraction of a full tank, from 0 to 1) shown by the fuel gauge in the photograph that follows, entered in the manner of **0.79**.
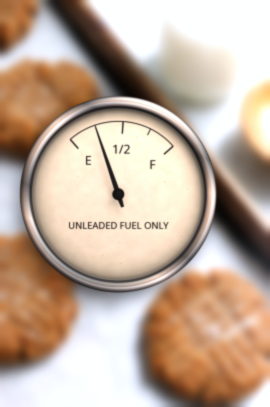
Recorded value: **0.25**
